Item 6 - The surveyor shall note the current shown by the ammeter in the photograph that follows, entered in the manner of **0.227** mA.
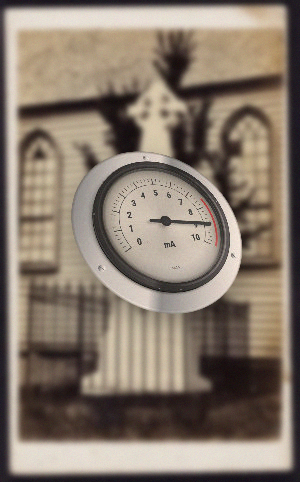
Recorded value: **9** mA
